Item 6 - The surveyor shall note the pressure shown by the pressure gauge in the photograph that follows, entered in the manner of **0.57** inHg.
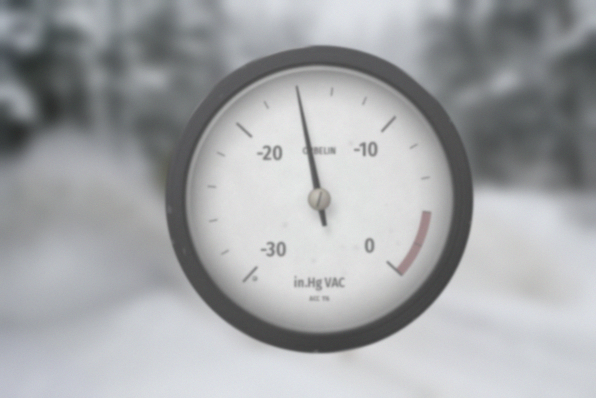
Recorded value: **-16** inHg
